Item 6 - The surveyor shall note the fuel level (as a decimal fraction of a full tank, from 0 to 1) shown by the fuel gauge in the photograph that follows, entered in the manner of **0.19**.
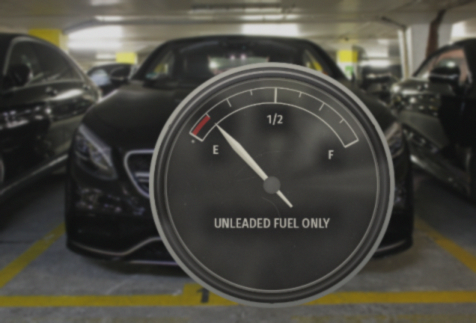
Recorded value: **0.125**
